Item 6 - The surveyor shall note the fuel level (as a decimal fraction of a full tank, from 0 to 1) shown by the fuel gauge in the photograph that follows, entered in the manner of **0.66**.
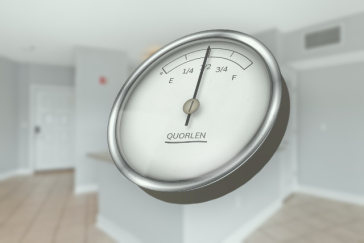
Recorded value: **0.5**
